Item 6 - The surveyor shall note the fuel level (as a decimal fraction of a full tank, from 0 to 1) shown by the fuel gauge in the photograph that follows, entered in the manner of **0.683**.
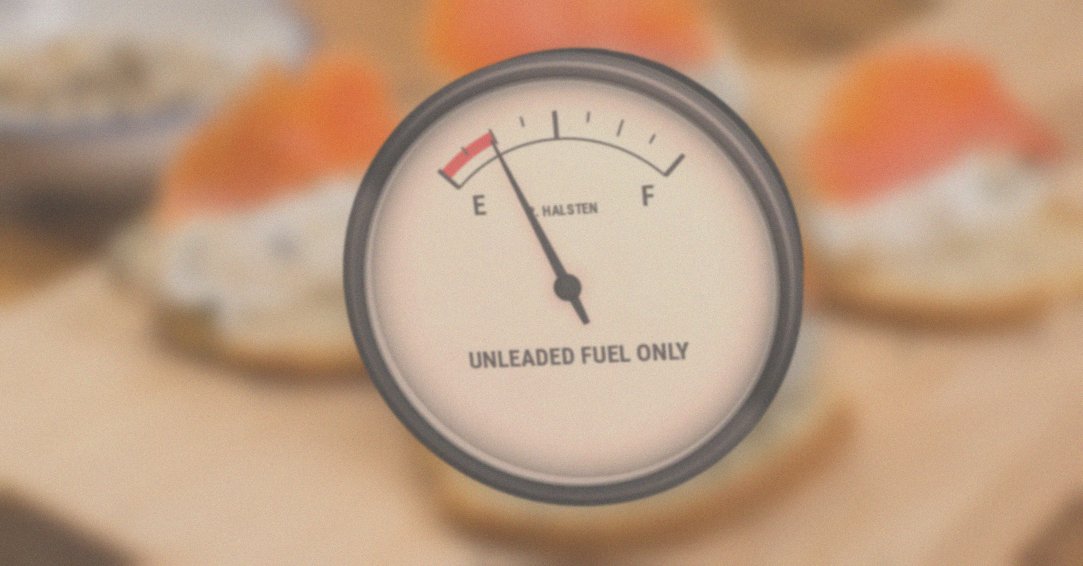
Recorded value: **0.25**
